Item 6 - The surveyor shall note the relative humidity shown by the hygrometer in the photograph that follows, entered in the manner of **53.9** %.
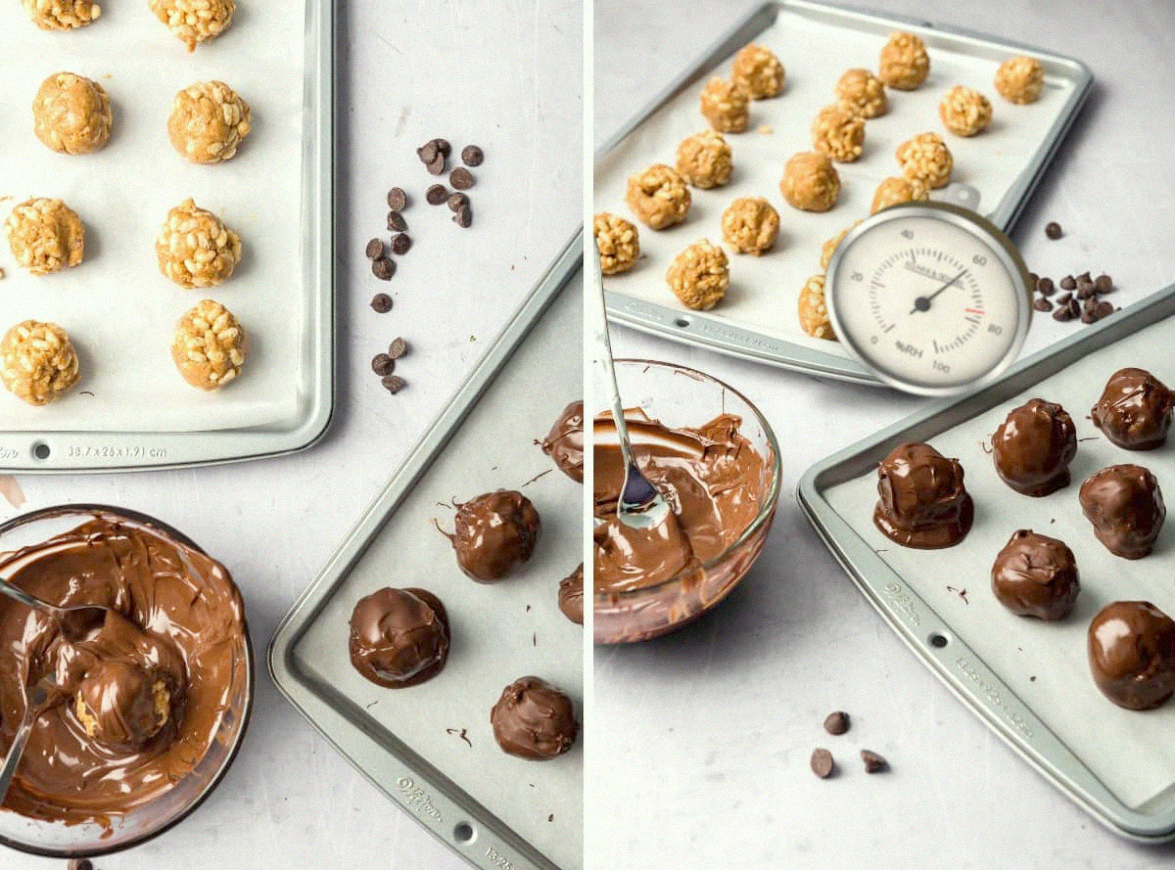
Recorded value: **60** %
